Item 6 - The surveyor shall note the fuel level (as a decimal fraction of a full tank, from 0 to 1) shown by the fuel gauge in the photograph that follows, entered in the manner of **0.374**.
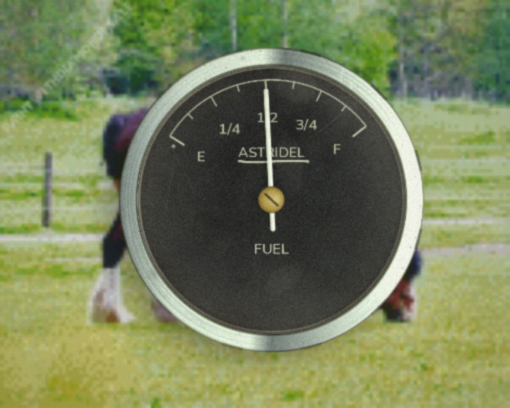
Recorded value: **0.5**
